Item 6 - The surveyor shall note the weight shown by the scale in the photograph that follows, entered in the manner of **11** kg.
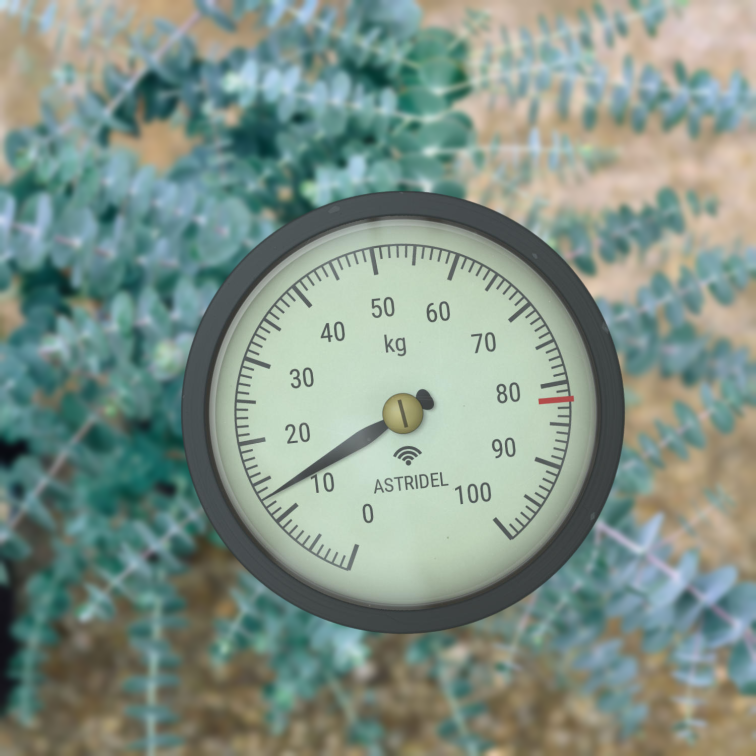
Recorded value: **13** kg
